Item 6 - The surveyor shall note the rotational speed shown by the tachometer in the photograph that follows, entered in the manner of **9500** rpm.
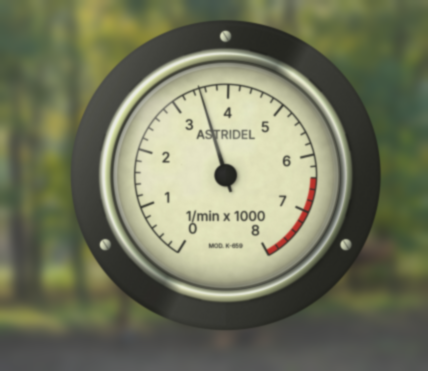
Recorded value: **3500** rpm
